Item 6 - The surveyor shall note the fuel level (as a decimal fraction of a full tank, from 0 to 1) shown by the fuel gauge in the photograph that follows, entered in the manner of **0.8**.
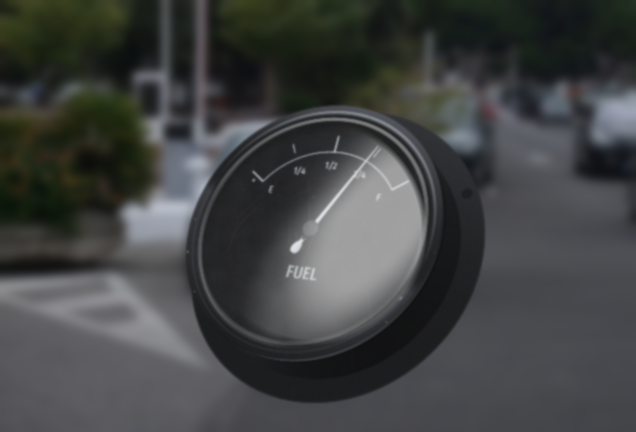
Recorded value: **0.75**
